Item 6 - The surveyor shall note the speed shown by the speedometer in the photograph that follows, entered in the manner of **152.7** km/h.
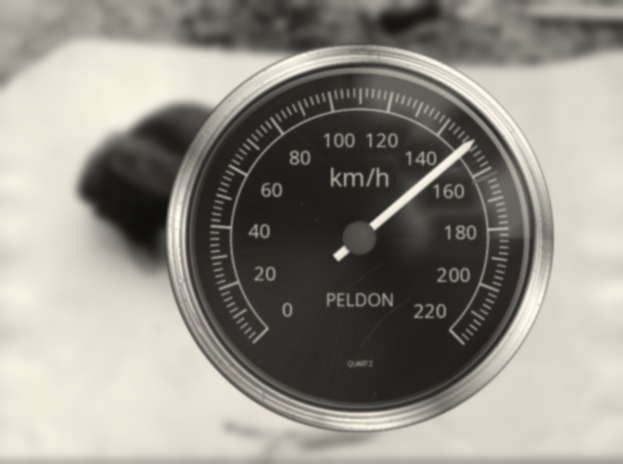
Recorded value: **150** km/h
